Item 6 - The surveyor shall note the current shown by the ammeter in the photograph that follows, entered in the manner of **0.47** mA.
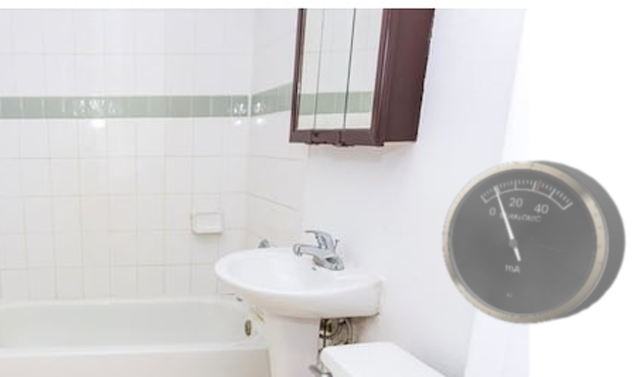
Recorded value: **10** mA
